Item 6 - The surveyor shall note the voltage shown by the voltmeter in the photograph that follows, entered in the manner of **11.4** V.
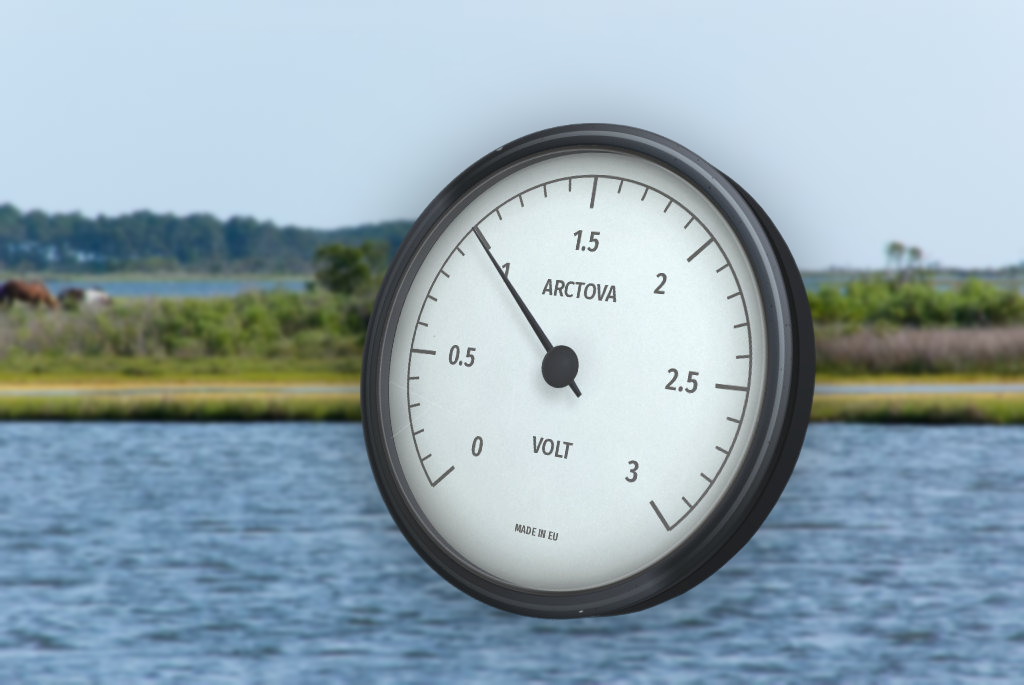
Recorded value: **1** V
